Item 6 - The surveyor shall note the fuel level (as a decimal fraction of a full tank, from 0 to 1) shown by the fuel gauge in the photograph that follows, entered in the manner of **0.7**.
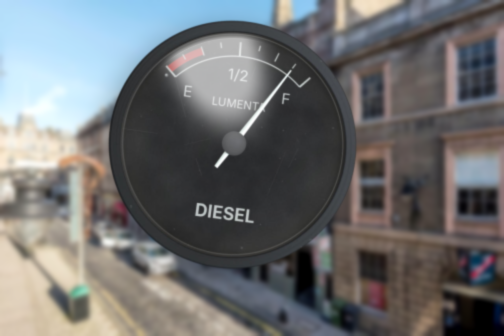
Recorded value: **0.875**
